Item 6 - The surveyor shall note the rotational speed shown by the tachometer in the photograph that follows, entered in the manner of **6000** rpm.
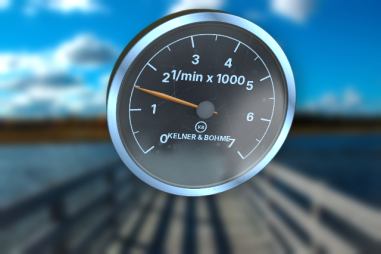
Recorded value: **1500** rpm
